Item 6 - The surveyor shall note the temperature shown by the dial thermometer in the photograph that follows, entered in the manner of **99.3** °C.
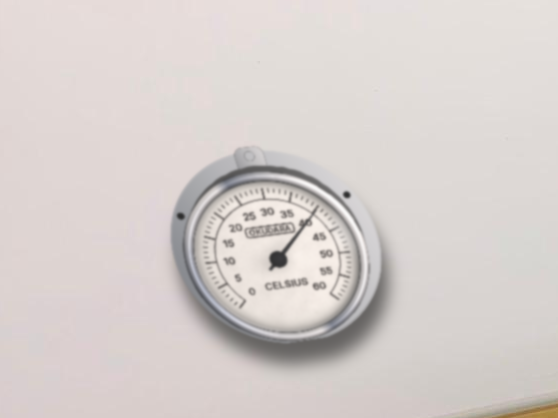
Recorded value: **40** °C
